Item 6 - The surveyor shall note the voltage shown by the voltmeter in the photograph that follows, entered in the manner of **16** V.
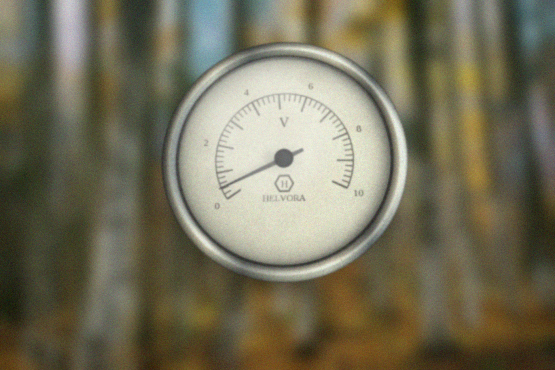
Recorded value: **0.4** V
